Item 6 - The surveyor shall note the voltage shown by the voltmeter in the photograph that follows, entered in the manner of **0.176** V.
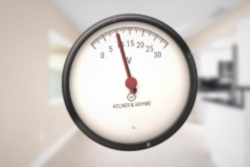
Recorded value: **10** V
